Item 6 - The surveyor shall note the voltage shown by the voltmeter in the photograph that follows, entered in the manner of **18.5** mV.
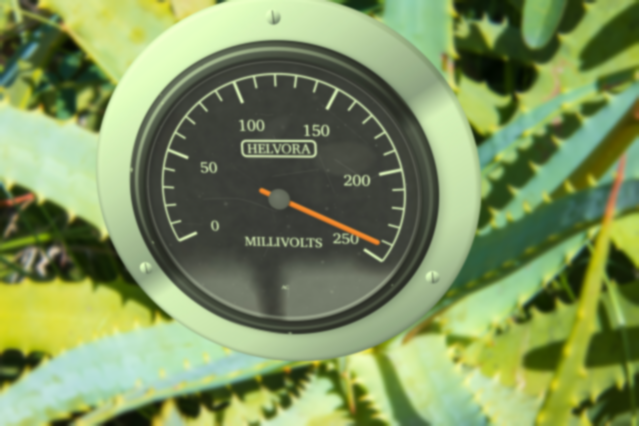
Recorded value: **240** mV
